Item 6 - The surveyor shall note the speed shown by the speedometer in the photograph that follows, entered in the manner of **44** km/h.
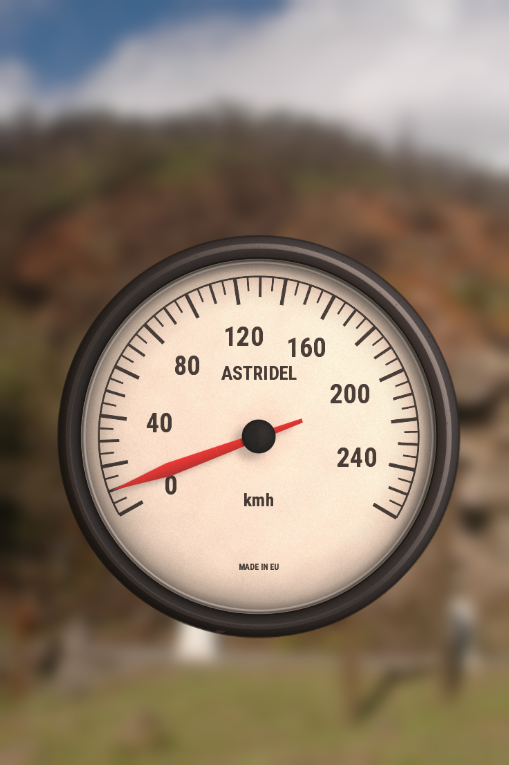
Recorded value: **10** km/h
